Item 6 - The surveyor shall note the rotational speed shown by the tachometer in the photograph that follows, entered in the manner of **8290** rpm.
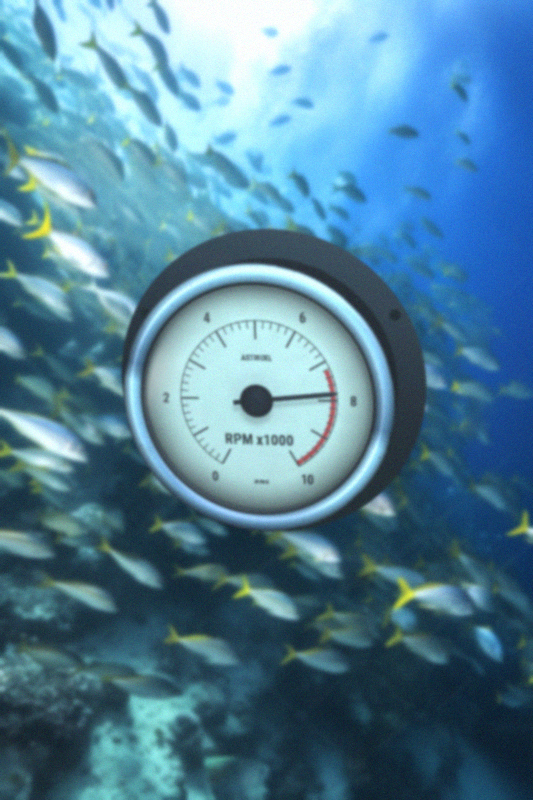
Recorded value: **7800** rpm
